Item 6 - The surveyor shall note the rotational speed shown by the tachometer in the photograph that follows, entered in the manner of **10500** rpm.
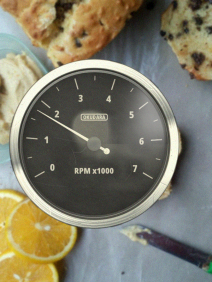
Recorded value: **1750** rpm
